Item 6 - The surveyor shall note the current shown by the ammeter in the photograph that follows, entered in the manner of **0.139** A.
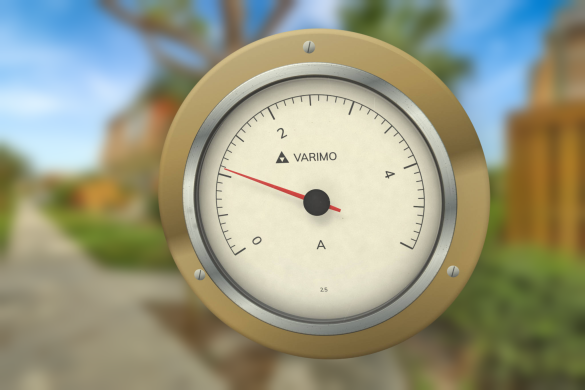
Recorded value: **1.1** A
